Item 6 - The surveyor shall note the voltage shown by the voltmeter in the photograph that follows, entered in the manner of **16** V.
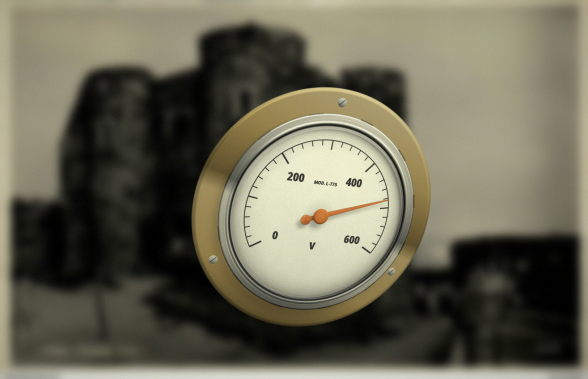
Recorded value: **480** V
